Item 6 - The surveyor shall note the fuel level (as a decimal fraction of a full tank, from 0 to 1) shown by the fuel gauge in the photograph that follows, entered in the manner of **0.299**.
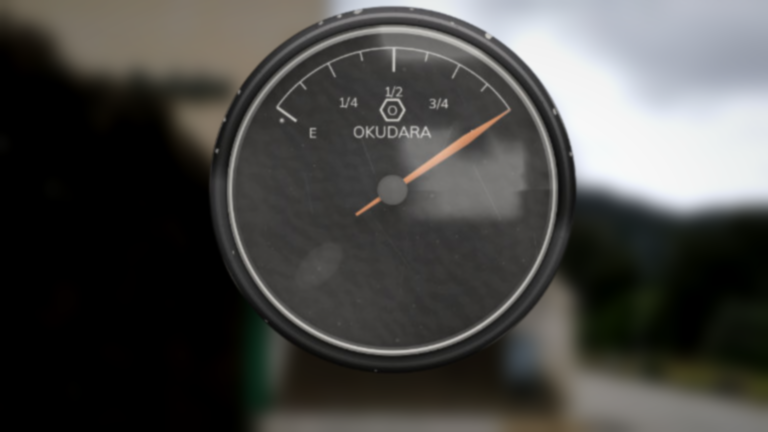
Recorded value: **1**
